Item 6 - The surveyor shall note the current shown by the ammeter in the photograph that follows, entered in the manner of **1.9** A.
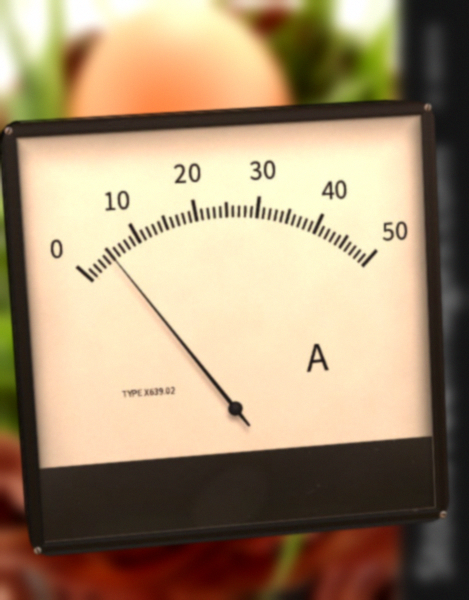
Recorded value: **5** A
